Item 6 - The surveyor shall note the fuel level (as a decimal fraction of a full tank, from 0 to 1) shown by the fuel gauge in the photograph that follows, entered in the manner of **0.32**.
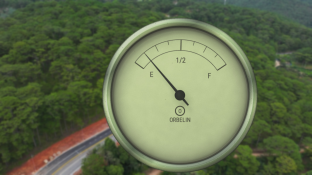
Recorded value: **0.125**
